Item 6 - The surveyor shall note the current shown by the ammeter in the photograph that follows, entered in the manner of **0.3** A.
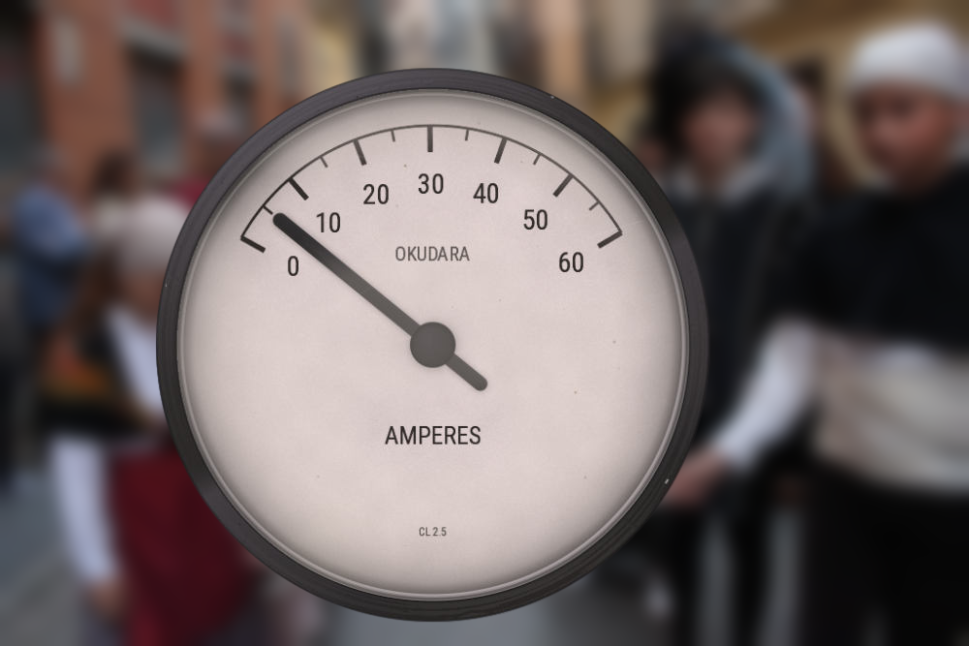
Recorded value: **5** A
